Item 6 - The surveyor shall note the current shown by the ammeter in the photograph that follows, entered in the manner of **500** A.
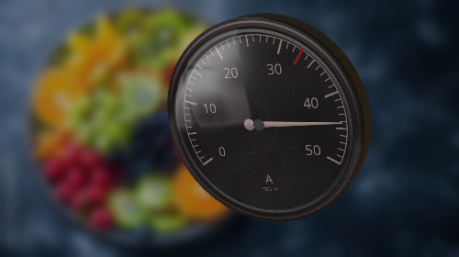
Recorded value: **44** A
